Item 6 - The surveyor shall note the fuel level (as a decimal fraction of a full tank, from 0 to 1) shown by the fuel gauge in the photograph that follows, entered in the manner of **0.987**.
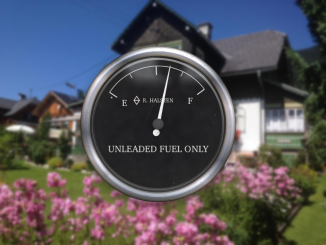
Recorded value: **0.625**
